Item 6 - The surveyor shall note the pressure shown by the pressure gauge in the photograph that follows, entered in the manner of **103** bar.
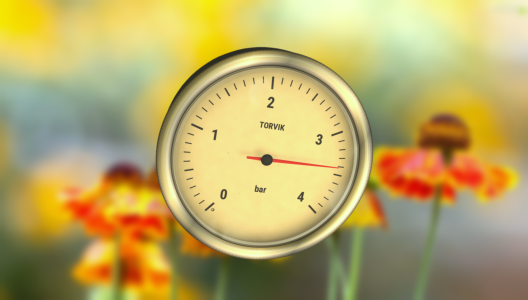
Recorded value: **3.4** bar
